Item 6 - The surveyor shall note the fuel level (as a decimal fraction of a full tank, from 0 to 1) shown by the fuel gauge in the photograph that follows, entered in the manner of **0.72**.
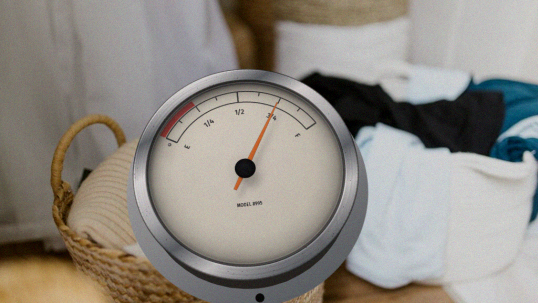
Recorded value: **0.75**
